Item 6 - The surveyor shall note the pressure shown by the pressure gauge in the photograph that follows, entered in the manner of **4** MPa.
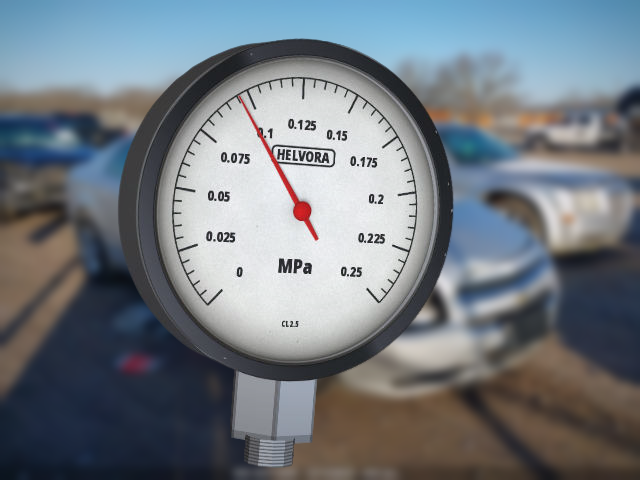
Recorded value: **0.095** MPa
